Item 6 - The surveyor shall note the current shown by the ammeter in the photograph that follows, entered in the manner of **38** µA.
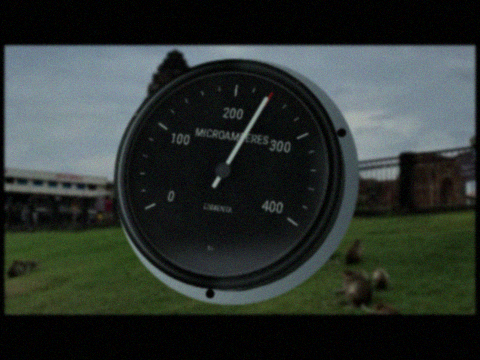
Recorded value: **240** µA
